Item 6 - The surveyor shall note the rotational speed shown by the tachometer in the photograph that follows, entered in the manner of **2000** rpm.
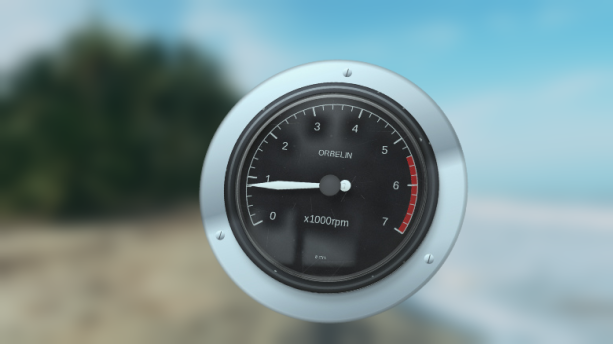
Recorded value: **800** rpm
